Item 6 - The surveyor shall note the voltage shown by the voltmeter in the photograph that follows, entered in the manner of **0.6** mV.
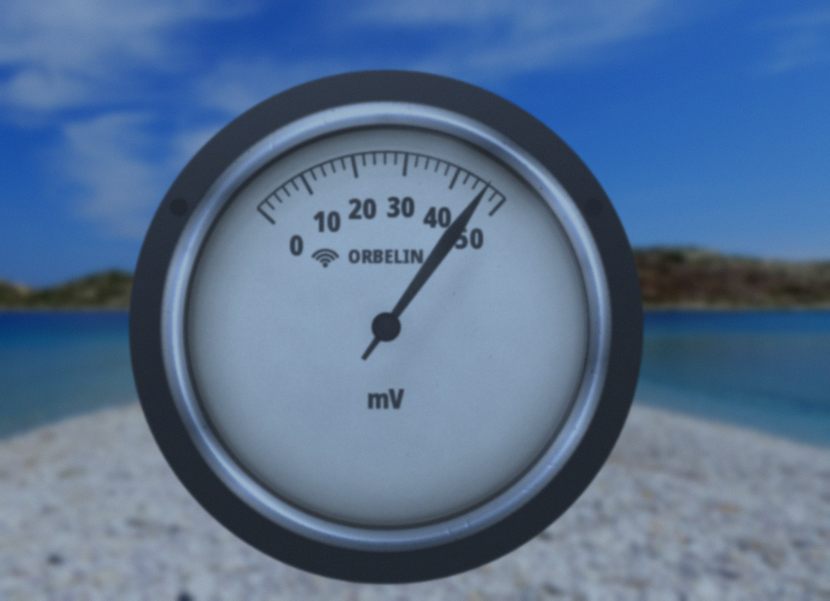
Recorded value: **46** mV
